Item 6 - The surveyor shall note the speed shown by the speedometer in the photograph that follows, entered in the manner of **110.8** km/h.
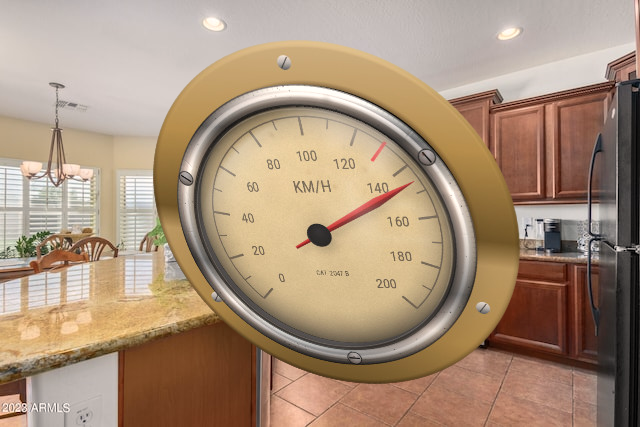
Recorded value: **145** km/h
